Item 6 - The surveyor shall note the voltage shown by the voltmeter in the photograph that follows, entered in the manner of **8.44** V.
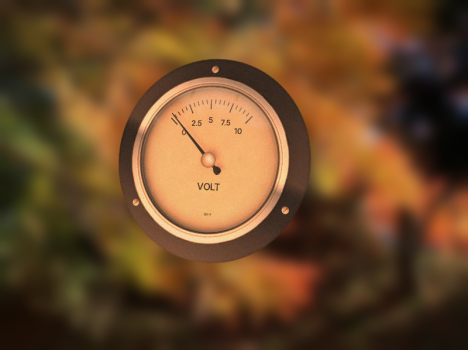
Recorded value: **0.5** V
